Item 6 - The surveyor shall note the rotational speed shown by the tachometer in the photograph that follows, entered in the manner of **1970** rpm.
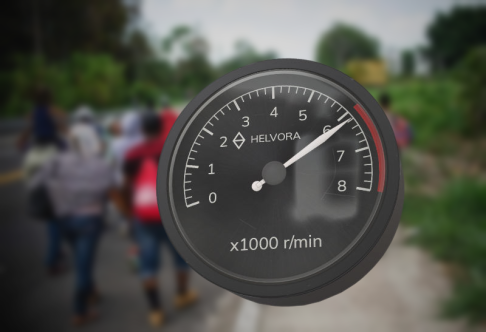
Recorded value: **6200** rpm
